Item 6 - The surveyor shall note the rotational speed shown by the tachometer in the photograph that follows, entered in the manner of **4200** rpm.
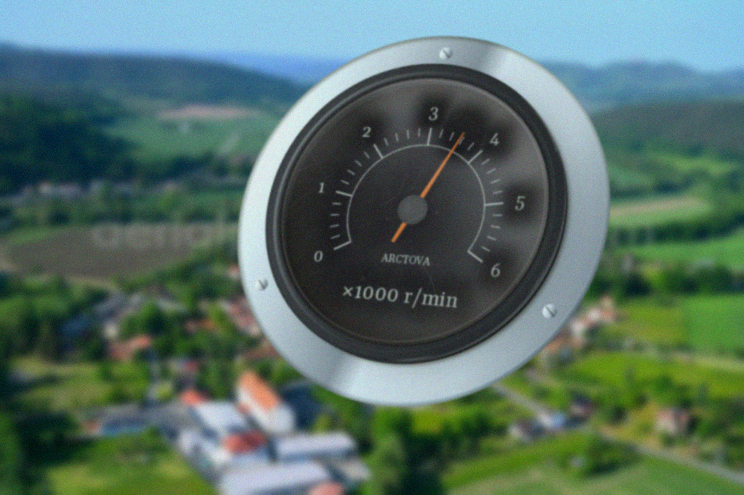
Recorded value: **3600** rpm
